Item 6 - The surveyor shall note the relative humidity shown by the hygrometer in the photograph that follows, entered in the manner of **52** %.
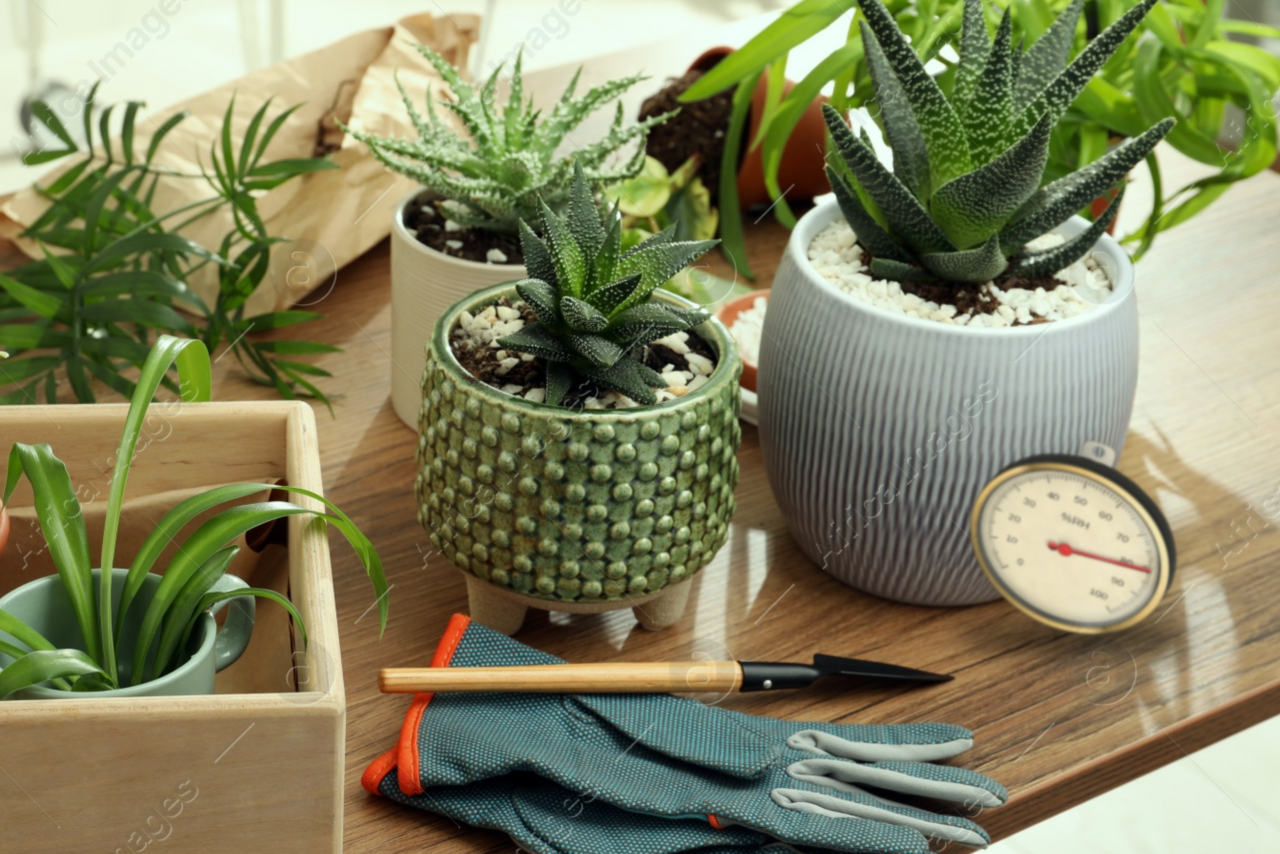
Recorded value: **80** %
